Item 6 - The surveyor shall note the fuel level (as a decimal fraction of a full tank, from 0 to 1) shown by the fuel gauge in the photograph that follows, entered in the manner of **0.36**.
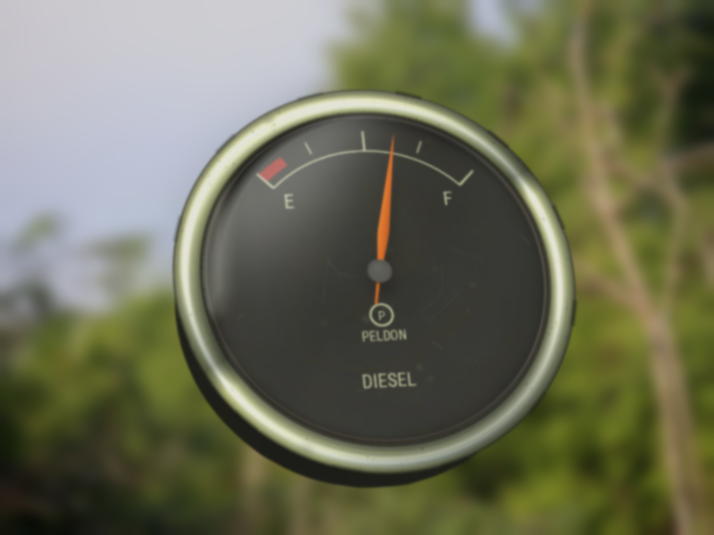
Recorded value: **0.625**
